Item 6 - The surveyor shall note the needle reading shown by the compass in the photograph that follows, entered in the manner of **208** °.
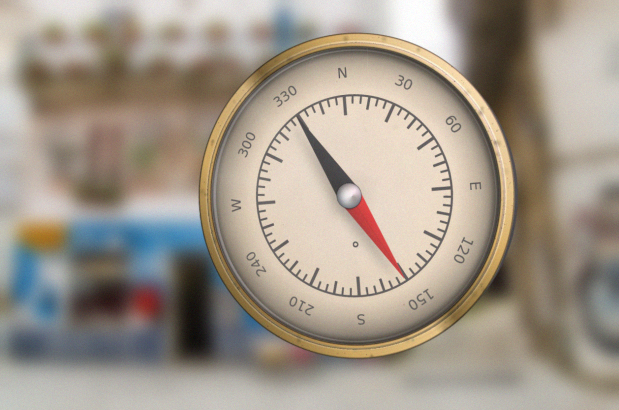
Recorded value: **150** °
